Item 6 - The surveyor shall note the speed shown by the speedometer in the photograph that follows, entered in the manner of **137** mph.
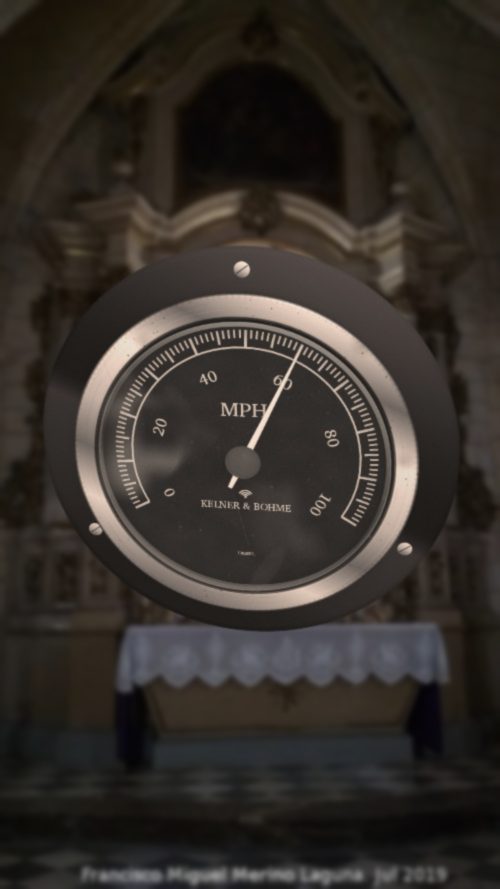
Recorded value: **60** mph
